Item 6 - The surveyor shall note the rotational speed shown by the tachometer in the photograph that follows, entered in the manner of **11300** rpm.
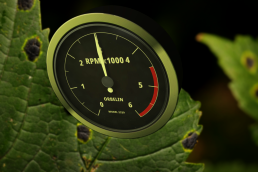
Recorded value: **3000** rpm
